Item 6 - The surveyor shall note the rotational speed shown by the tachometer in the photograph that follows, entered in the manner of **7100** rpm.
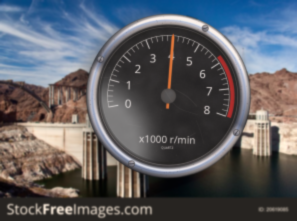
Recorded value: **4000** rpm
